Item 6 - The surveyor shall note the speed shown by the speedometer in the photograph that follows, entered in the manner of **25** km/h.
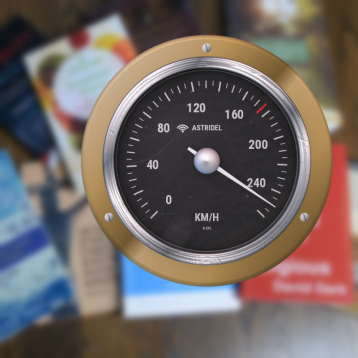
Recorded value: **250** km/h
